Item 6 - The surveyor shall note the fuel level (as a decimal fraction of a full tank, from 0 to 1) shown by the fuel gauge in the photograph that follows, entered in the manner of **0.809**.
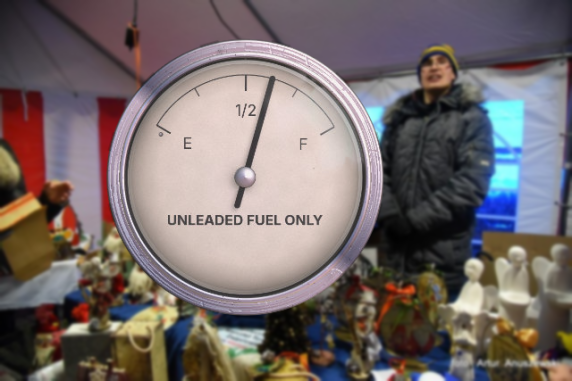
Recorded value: **0.625**
